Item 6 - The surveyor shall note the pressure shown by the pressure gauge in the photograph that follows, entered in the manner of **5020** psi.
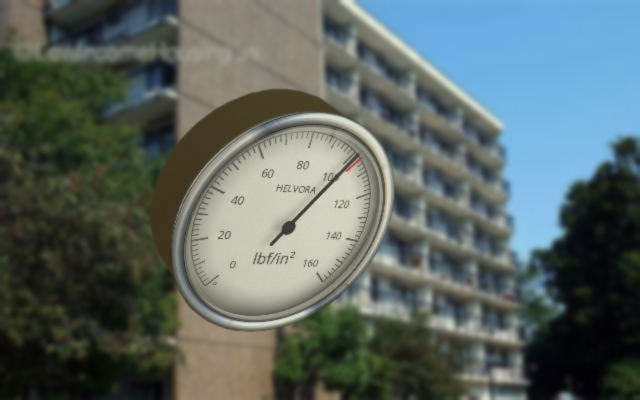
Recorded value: **100** psi
